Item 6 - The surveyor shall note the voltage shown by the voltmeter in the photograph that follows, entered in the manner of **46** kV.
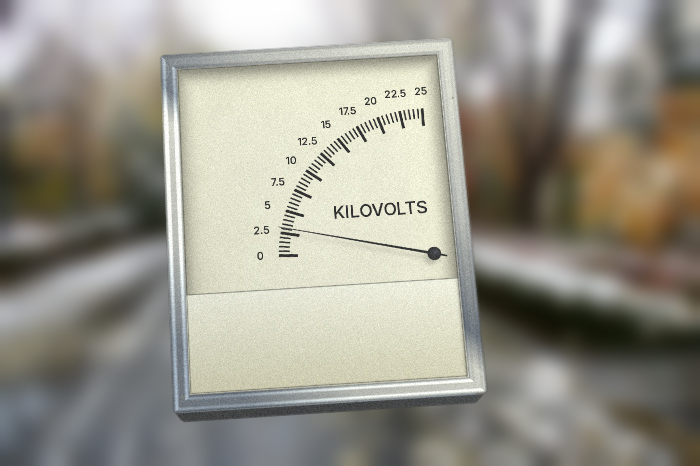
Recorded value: **3** kV
